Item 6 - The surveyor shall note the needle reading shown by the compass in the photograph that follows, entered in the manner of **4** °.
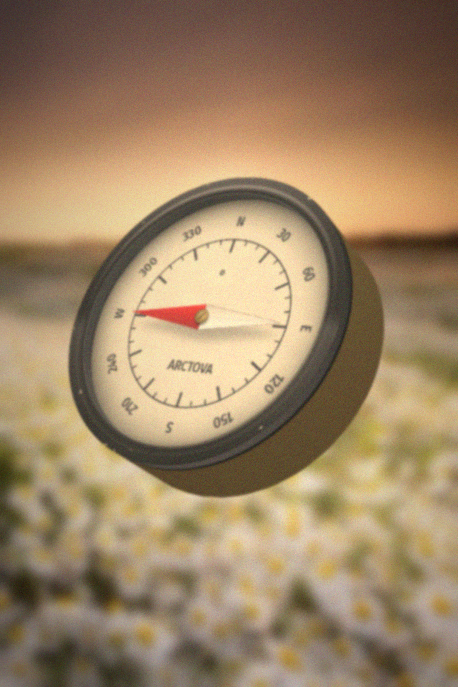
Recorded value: **270** °
